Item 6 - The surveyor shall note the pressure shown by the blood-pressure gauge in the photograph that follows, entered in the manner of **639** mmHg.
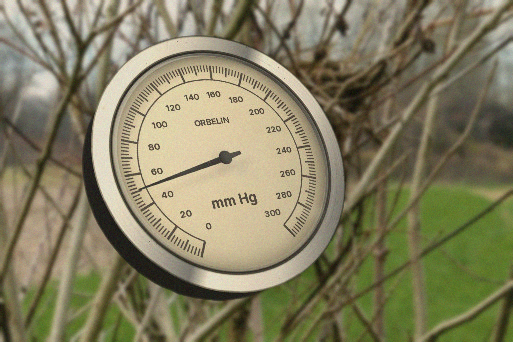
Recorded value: **50** mmHg
